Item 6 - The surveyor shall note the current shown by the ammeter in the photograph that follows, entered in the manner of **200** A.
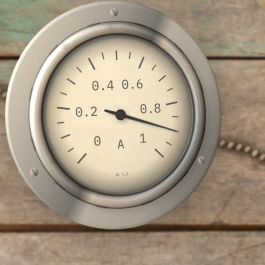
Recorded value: **0.9** A
